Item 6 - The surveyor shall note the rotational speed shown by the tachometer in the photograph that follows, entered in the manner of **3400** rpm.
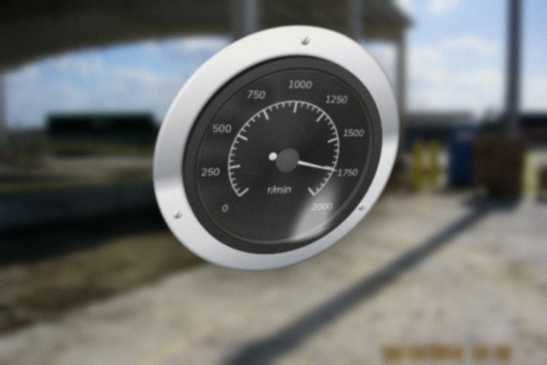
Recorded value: **1750** rpm
